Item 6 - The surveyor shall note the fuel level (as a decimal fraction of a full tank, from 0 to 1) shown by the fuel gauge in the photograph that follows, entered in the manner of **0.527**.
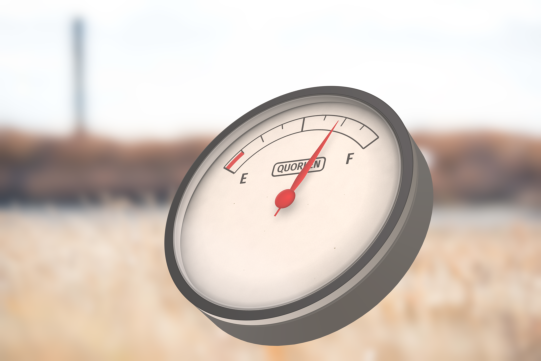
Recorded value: **0.75**
